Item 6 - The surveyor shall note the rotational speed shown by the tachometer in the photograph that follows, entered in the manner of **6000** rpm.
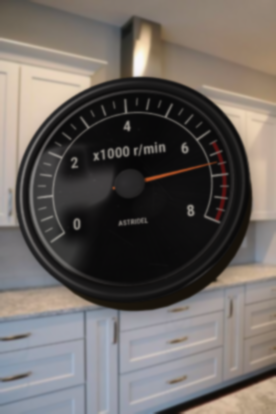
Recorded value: **6750** rpm
